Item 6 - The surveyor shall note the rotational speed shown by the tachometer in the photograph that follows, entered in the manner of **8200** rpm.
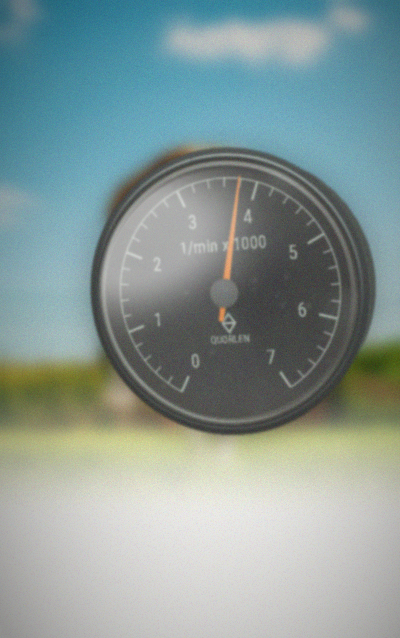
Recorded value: **3800** rpm
